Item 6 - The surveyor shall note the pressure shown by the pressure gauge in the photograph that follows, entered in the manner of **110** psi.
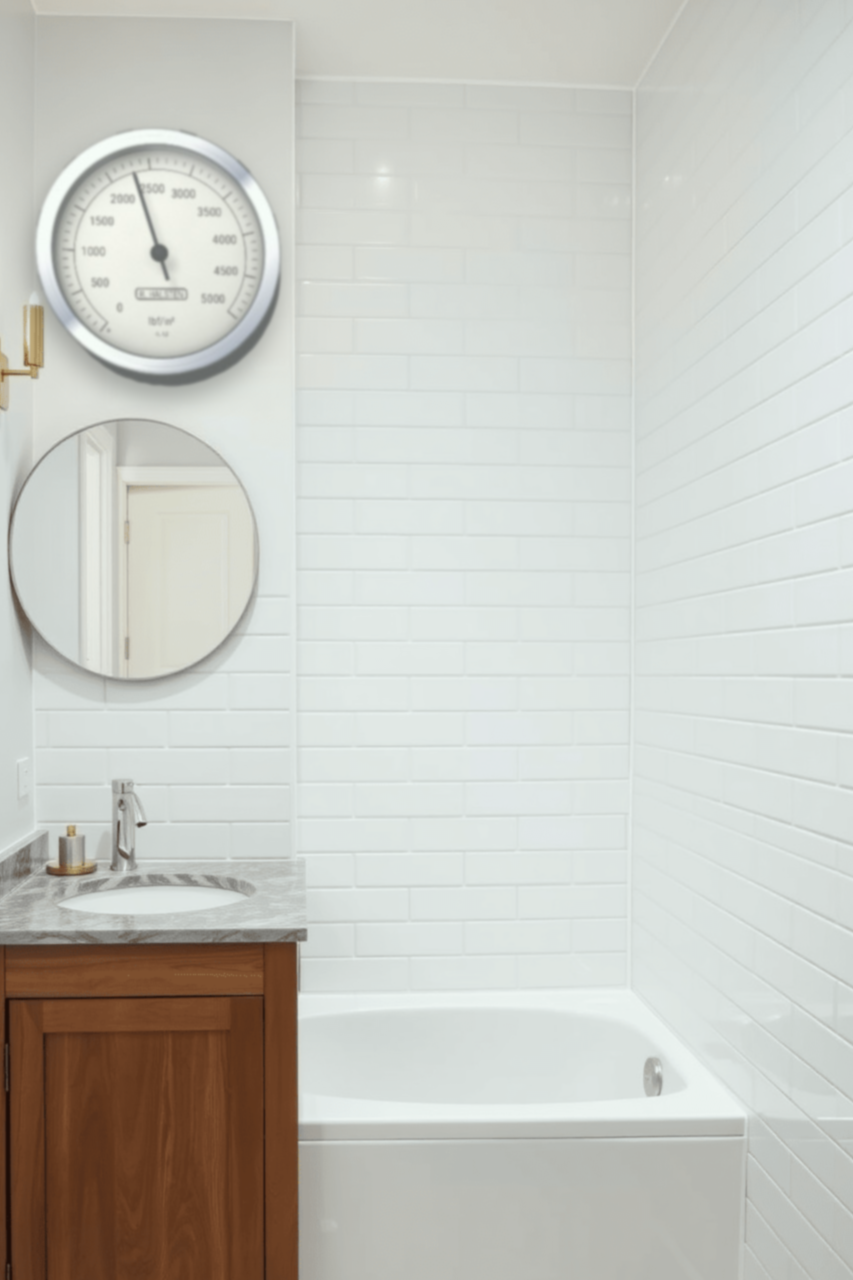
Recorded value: **2300** psi
